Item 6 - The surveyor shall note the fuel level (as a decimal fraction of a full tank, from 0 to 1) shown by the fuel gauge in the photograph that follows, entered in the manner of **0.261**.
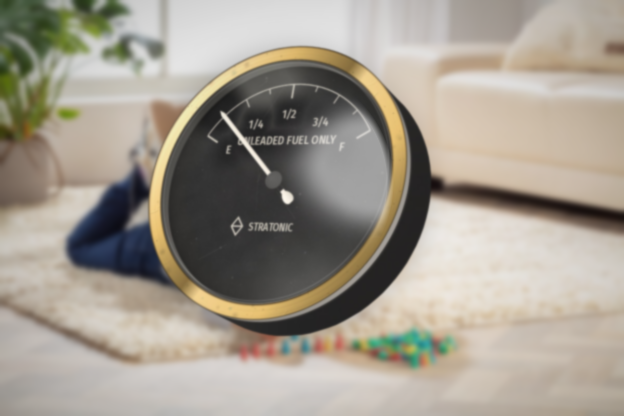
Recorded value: **0.125**
